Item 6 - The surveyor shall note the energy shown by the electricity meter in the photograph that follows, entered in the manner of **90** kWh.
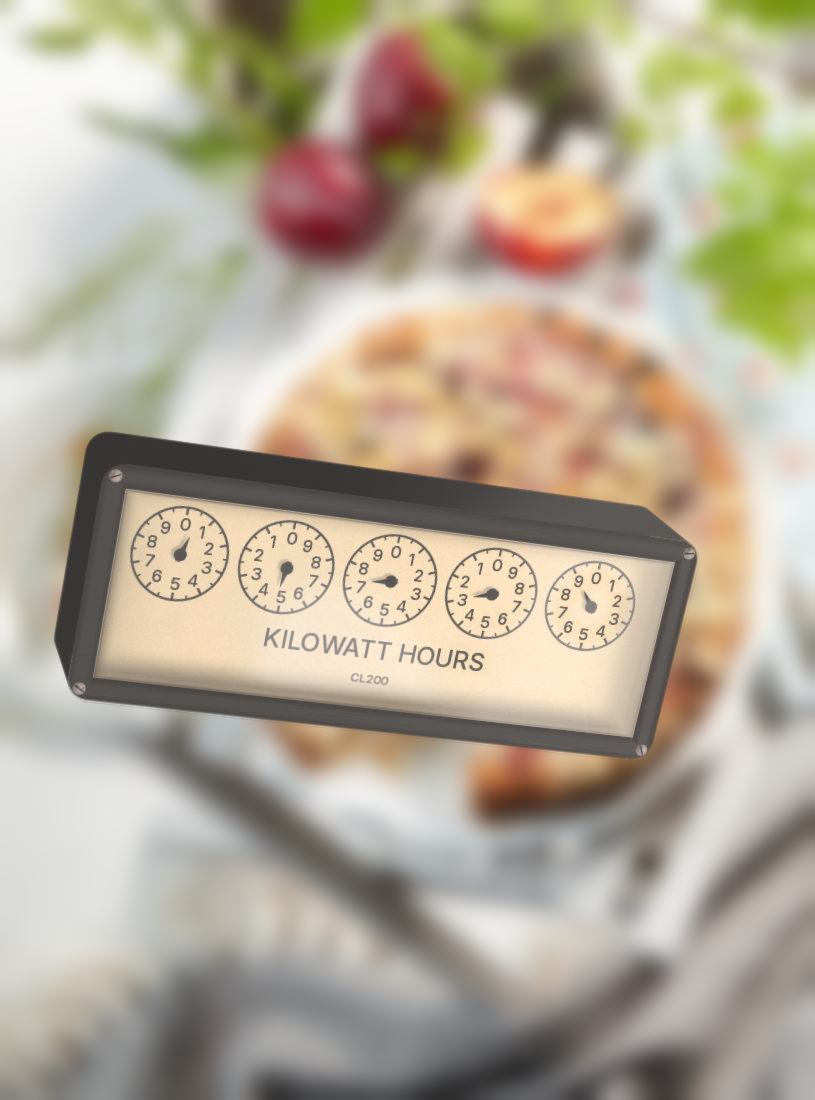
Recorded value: **4729** kWh
